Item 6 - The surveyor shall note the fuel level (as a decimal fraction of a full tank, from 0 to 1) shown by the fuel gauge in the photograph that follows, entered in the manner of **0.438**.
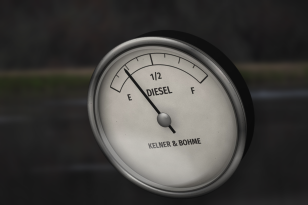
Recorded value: **0.25**
